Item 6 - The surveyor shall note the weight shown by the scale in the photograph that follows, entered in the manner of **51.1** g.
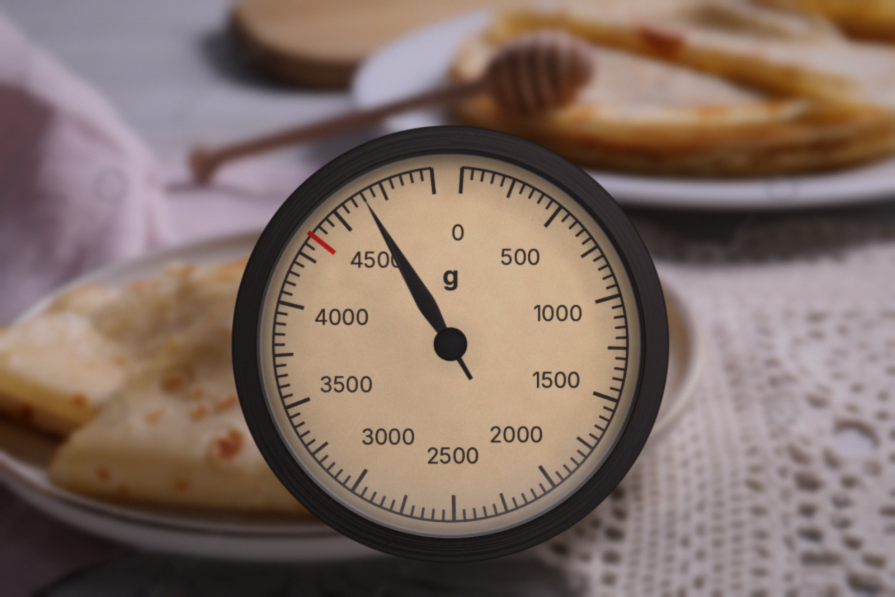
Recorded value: **4650** g
